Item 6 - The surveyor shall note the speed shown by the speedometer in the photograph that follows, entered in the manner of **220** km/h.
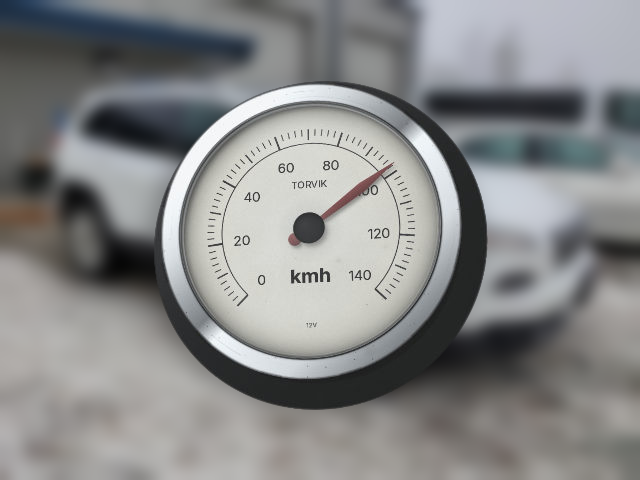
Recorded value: **98** km/h
